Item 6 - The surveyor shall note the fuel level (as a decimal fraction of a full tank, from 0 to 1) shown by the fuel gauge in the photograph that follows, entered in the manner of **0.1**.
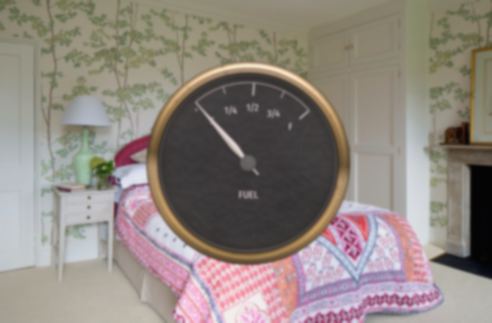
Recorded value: **0**
